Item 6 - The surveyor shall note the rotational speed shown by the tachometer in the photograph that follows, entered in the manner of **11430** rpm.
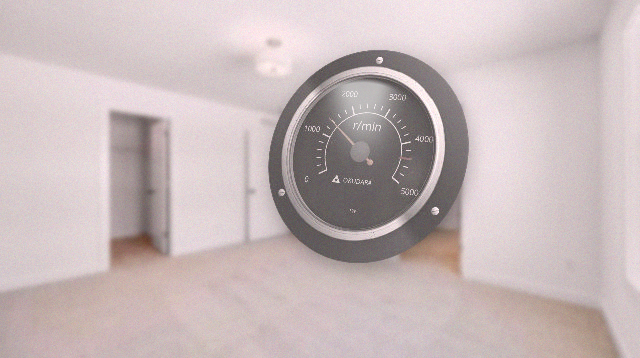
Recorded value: **1400** rpm
